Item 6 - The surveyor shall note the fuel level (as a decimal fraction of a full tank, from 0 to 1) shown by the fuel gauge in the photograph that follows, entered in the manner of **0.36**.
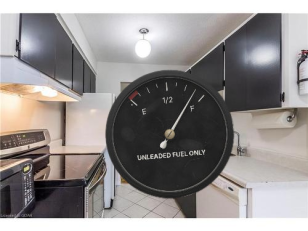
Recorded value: **0.875**
